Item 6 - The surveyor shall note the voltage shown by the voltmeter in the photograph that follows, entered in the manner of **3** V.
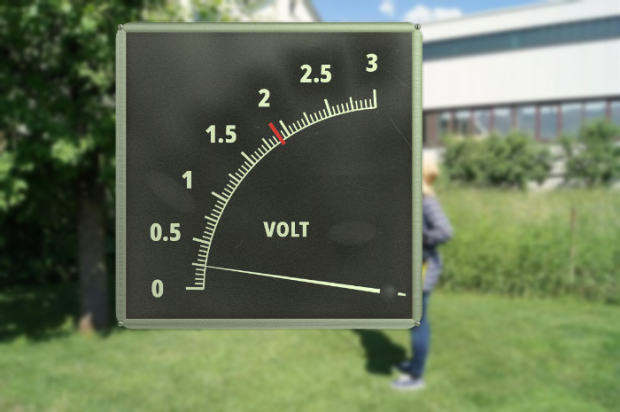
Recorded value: **0.25** V
